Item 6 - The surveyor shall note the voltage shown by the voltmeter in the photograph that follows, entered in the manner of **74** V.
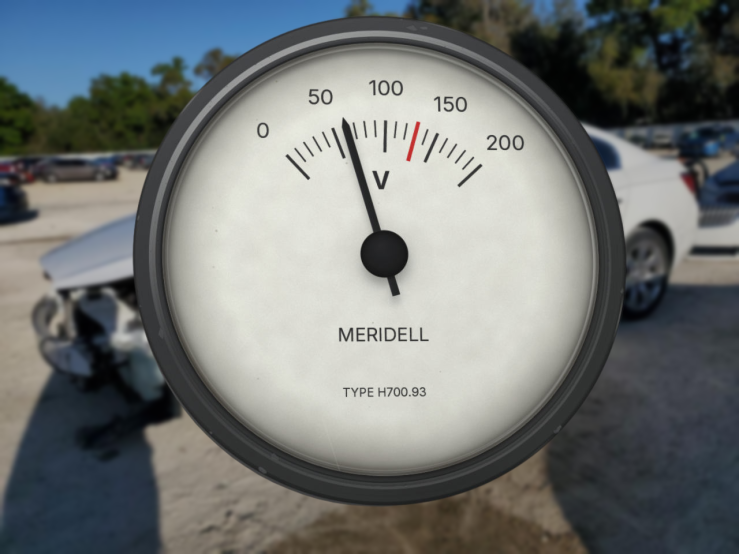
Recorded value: **60** V
